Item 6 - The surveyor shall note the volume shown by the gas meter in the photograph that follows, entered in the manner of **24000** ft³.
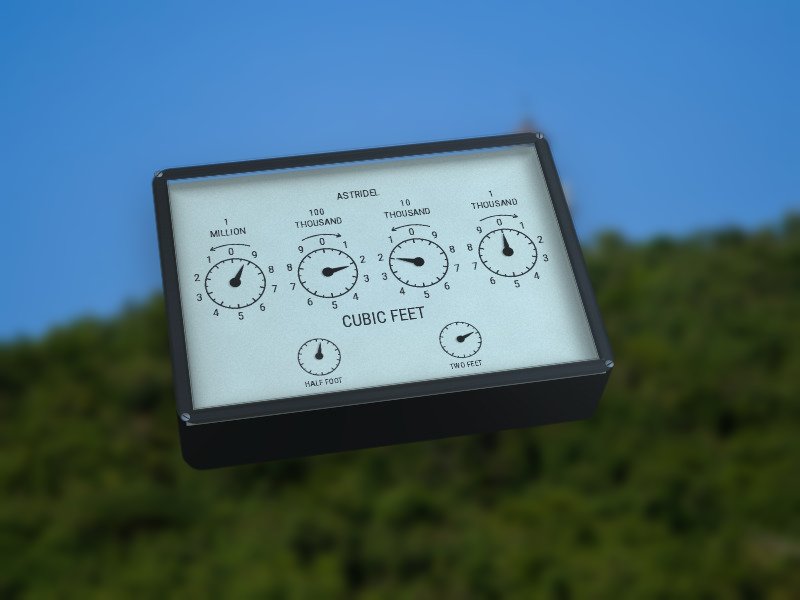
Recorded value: **922000** ft³
